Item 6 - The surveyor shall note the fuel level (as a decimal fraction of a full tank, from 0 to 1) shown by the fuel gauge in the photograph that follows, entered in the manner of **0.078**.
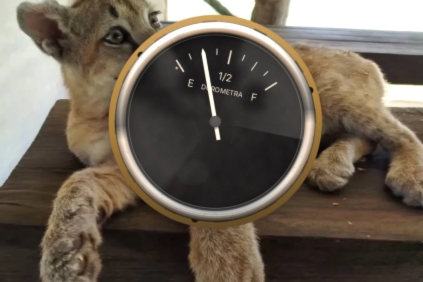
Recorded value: **0.25**
